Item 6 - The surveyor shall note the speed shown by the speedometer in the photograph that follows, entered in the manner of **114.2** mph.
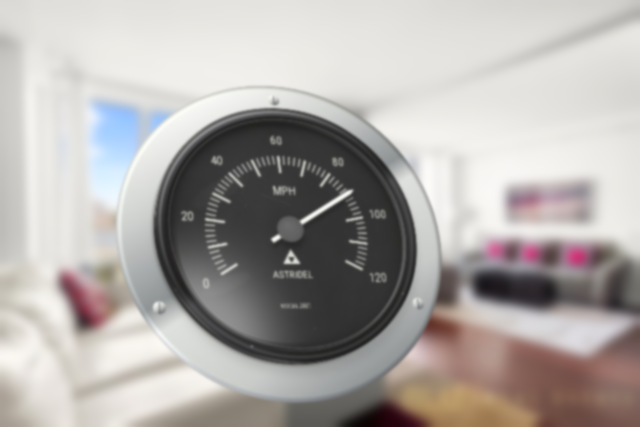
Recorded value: **90** mph
